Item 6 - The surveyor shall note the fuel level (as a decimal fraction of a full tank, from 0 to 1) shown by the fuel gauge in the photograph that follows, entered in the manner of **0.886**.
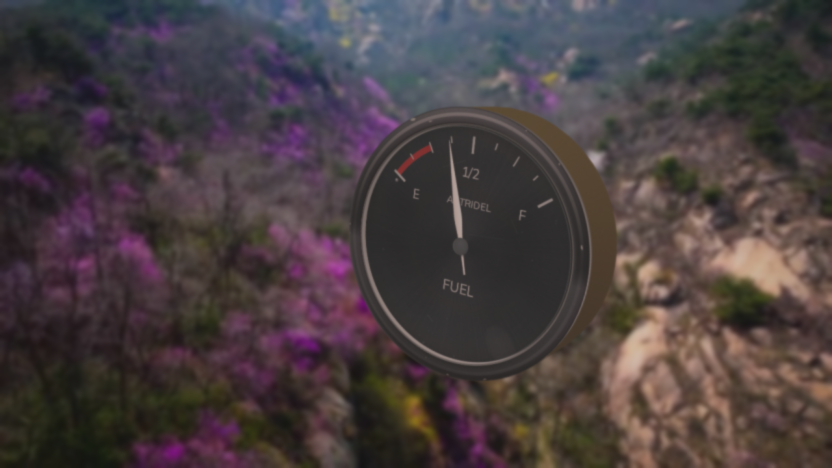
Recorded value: **0.375**
